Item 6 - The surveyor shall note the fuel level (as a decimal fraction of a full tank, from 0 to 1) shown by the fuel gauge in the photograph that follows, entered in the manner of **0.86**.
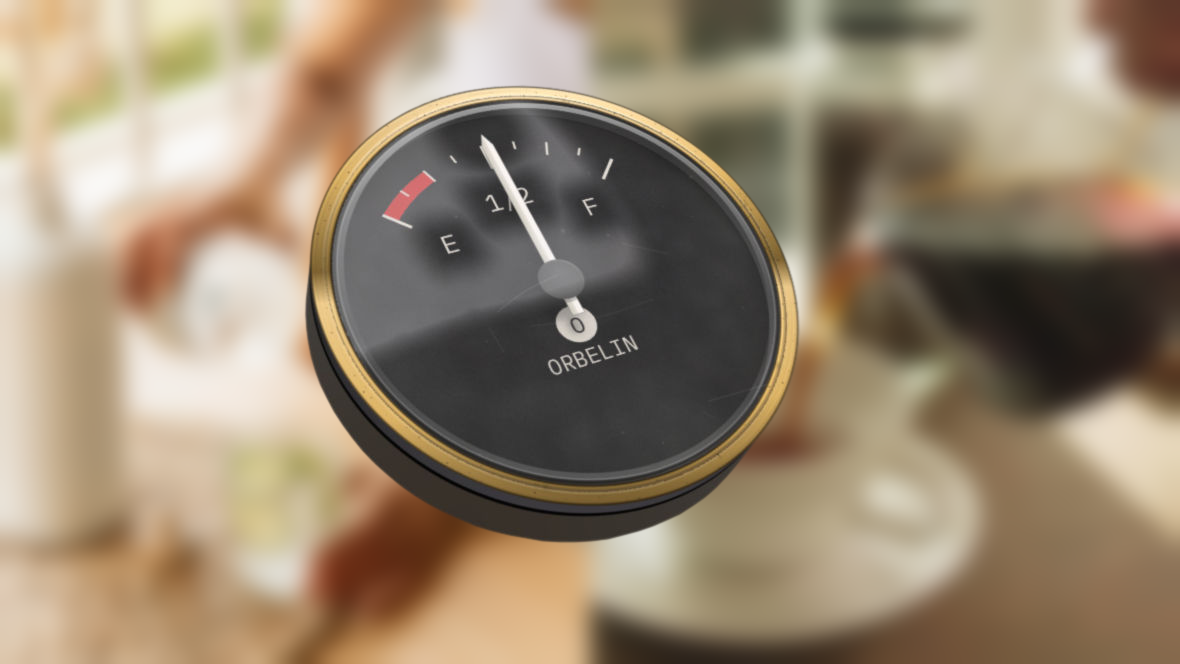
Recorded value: **0.5**
